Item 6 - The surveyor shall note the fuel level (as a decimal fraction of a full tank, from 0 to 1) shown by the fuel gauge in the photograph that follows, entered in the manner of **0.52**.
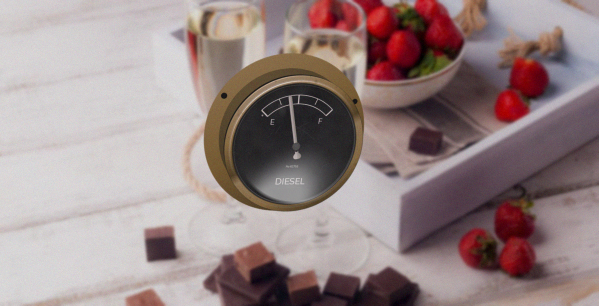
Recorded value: **0.375**
